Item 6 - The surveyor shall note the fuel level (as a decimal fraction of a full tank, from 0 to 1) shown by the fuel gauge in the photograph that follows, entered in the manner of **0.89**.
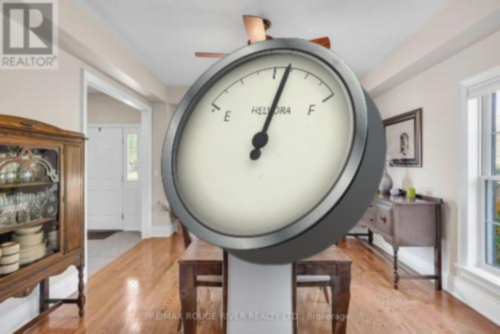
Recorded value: **0.625**
